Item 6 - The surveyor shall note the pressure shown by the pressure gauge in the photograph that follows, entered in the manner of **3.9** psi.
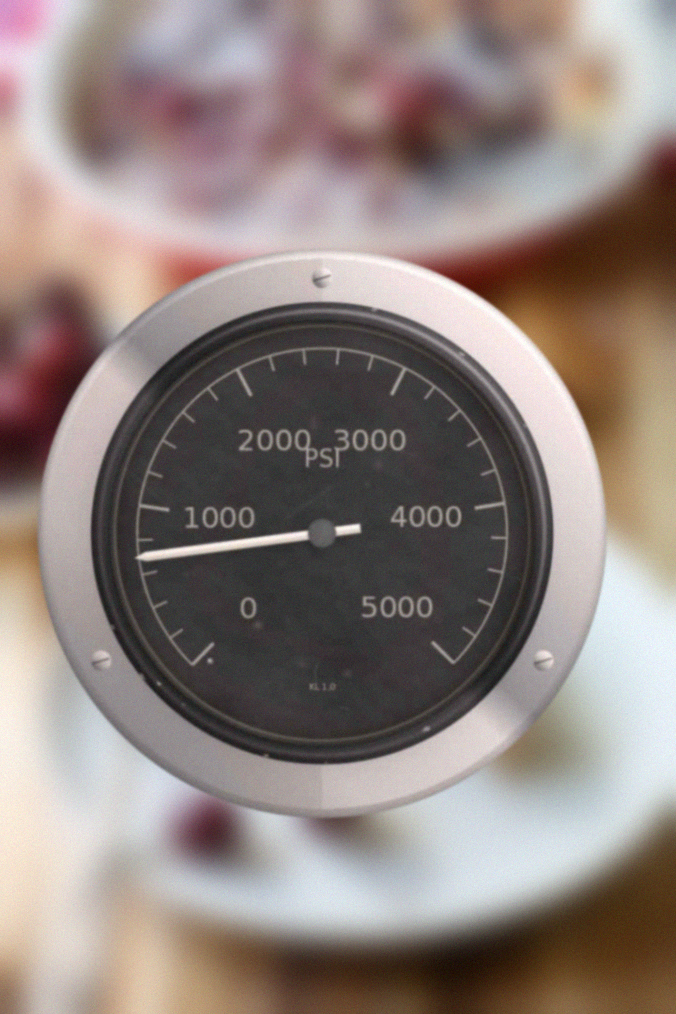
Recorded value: **700** psi
